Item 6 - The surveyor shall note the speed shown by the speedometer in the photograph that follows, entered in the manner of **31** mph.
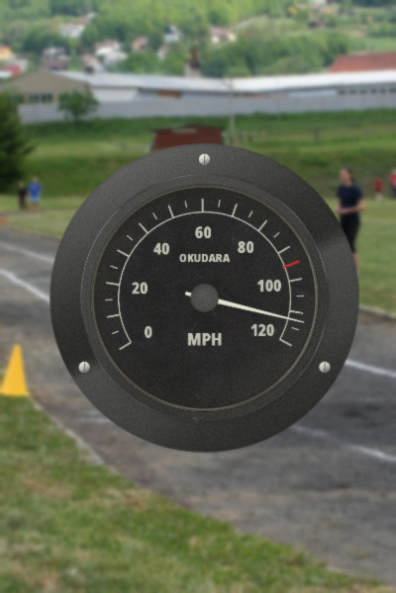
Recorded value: **112.5** mph
